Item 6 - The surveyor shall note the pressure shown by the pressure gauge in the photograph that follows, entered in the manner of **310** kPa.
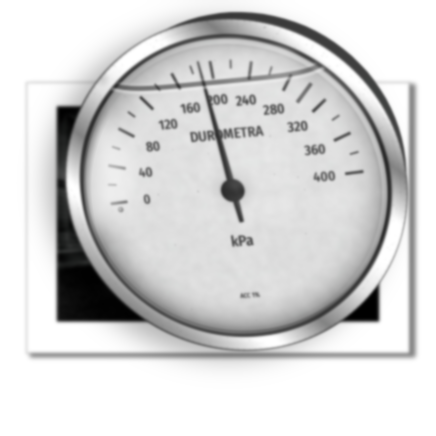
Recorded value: **190** kPa
